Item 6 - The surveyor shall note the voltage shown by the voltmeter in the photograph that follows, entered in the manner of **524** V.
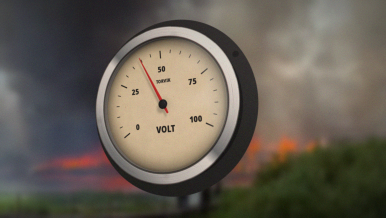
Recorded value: **40** V
